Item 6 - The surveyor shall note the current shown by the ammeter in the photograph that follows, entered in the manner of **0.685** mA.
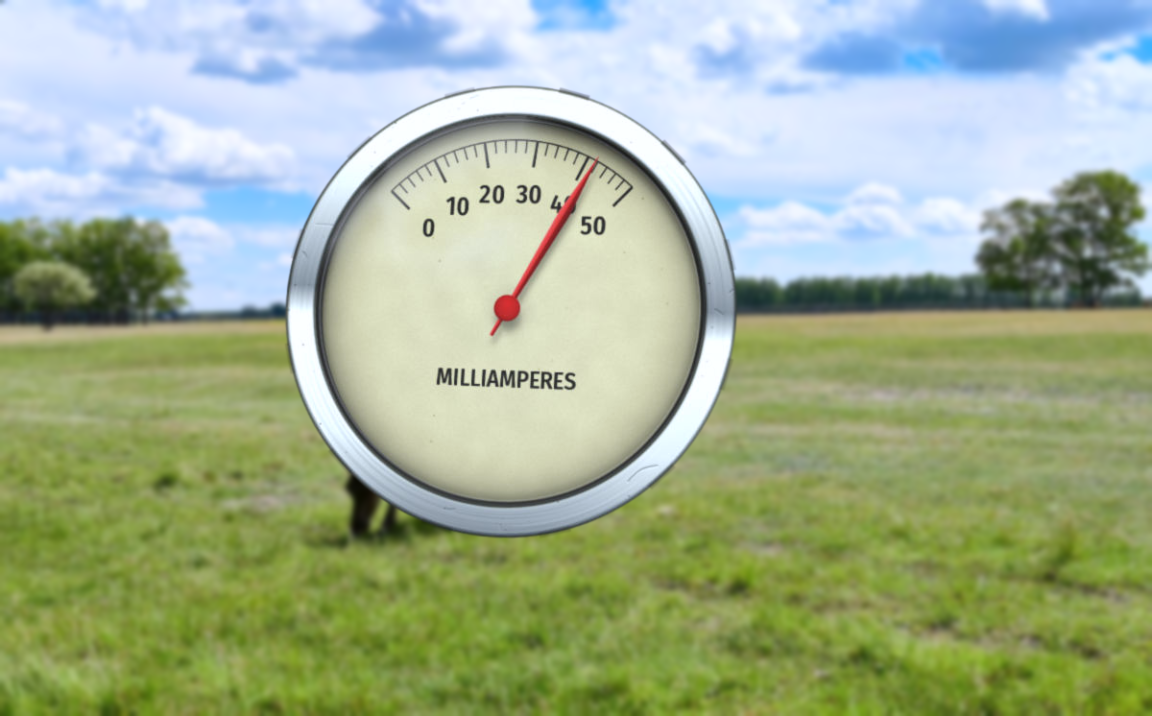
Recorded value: **42** mA
